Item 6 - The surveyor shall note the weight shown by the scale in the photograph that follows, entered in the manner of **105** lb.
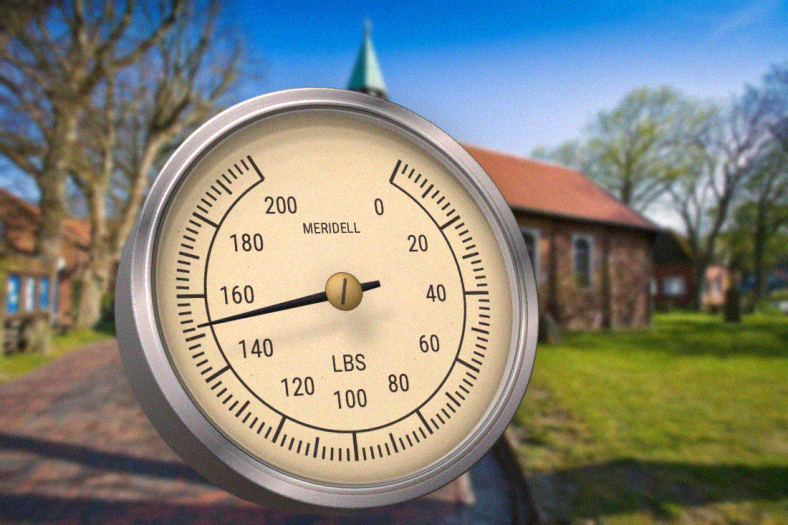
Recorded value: **152** lb
